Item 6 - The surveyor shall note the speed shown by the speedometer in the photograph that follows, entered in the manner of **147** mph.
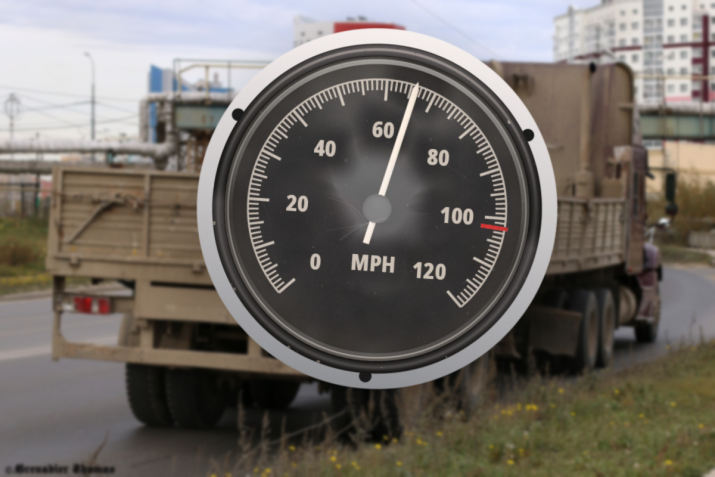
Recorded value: **66** mph
